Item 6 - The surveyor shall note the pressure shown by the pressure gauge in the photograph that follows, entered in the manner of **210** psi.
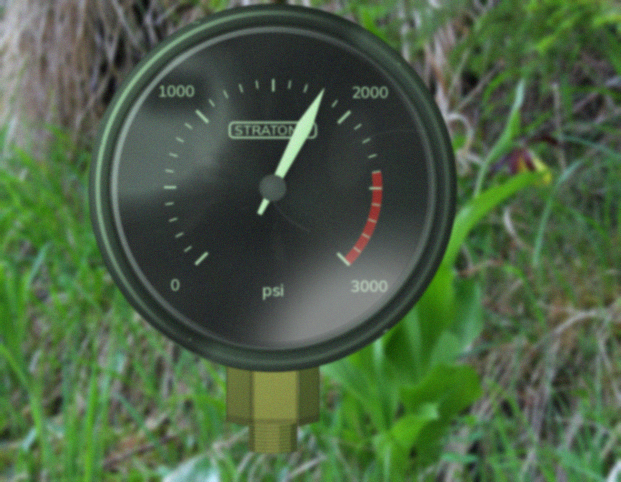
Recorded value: **1800** psi
